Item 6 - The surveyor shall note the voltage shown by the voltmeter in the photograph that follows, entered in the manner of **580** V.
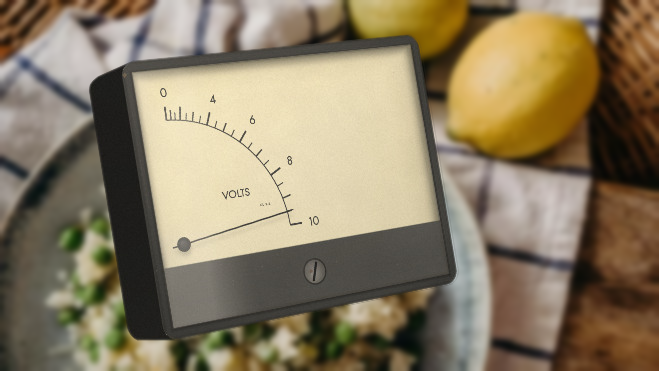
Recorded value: **9.5** V
